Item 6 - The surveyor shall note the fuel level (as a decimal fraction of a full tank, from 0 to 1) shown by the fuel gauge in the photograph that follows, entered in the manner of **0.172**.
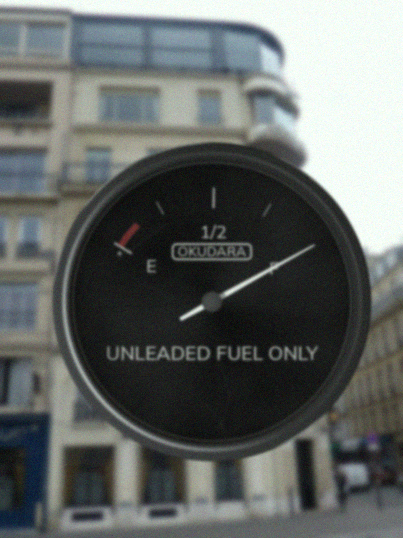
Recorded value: **1**
